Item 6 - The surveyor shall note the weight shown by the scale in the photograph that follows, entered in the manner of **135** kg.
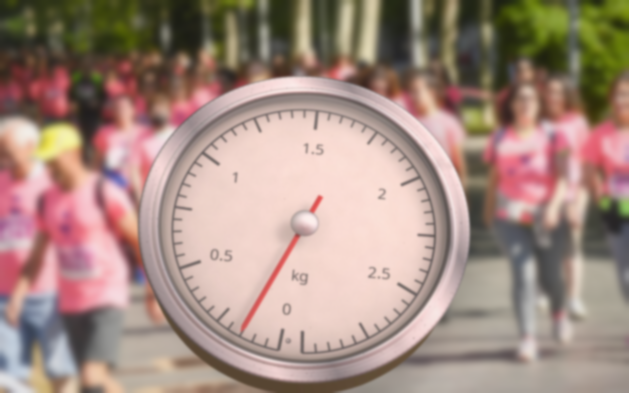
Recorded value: **0.15** kg
